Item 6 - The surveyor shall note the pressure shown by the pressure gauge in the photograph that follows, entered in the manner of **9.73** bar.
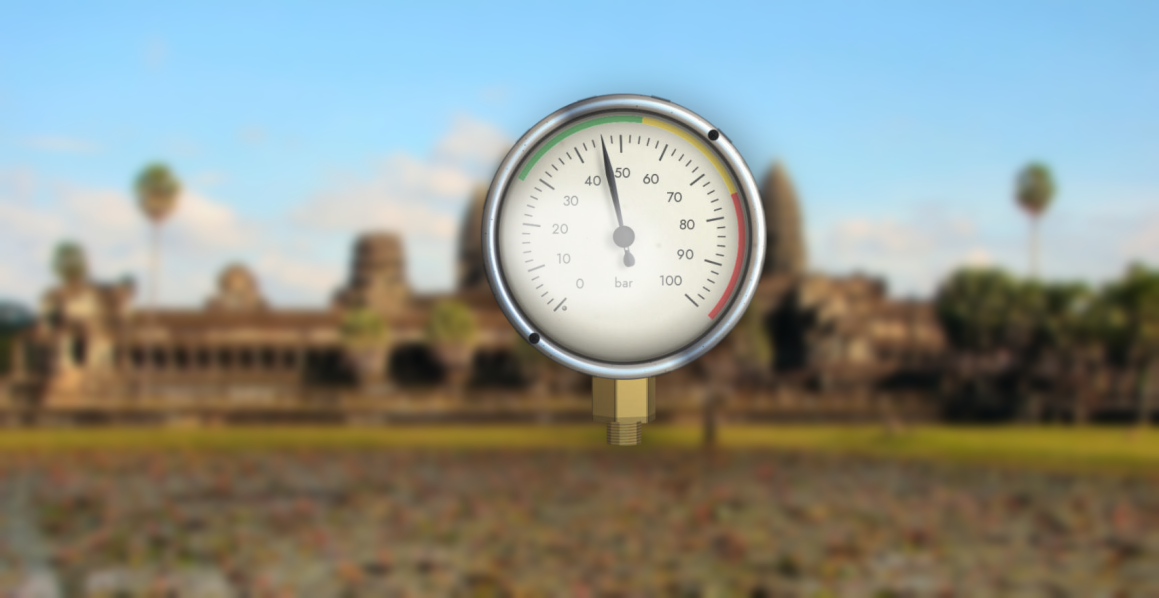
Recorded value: **46** bar
